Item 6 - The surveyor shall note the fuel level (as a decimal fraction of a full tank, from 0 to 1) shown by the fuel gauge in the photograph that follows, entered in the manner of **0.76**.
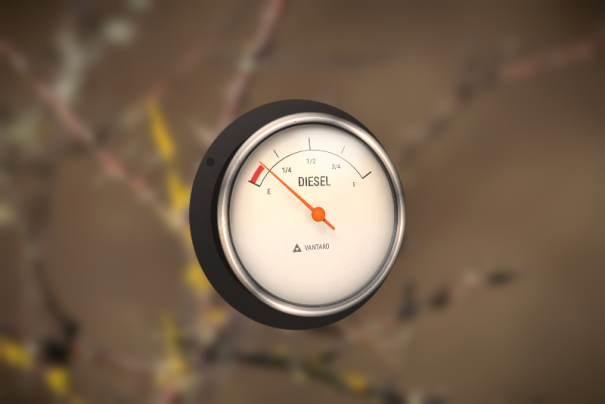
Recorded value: **0.125**
